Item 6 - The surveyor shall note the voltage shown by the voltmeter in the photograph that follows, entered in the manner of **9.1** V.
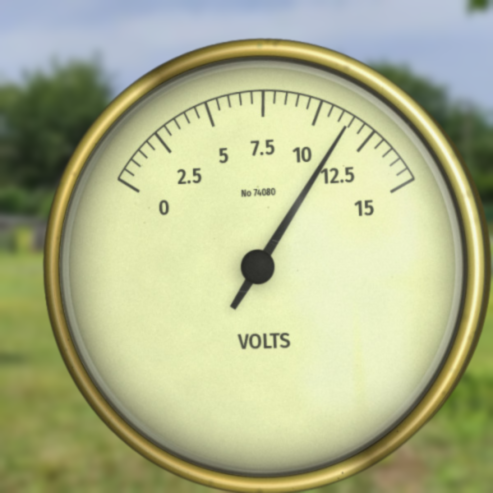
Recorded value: **11.5** V
